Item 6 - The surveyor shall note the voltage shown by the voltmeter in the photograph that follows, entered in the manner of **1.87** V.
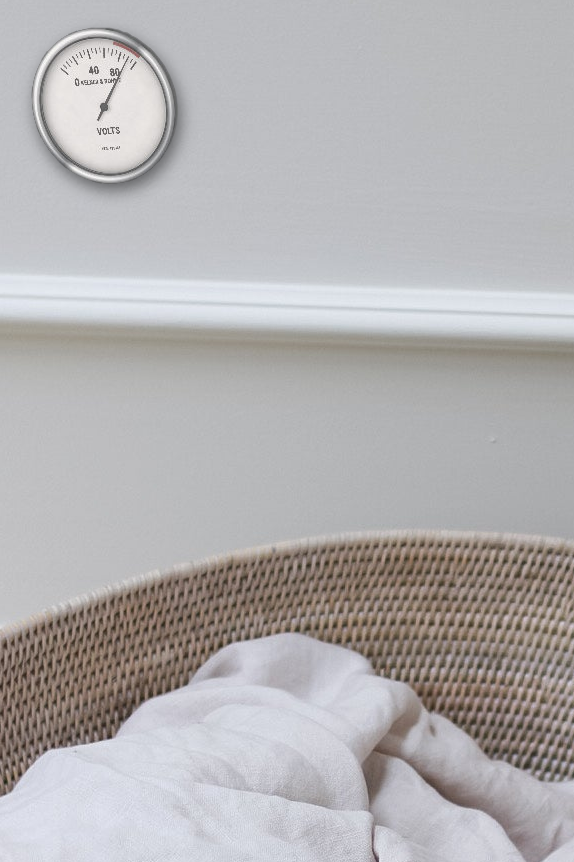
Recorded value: **90** V
